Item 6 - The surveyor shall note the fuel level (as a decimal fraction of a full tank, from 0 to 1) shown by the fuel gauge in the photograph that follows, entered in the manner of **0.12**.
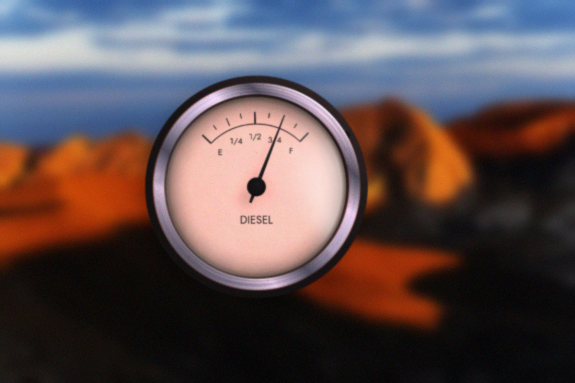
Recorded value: **0.75**
